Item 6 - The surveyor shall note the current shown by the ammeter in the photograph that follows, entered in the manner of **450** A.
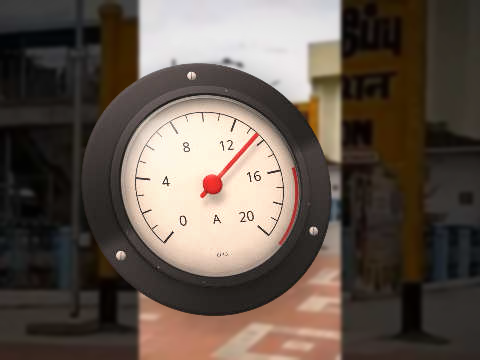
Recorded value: **13.5** A
